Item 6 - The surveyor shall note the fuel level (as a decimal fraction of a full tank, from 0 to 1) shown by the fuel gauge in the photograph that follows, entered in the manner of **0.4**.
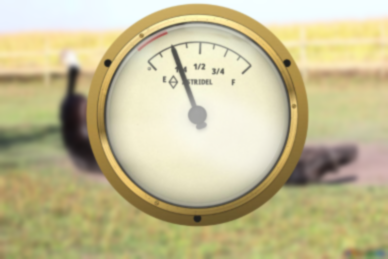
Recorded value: **0.25**
